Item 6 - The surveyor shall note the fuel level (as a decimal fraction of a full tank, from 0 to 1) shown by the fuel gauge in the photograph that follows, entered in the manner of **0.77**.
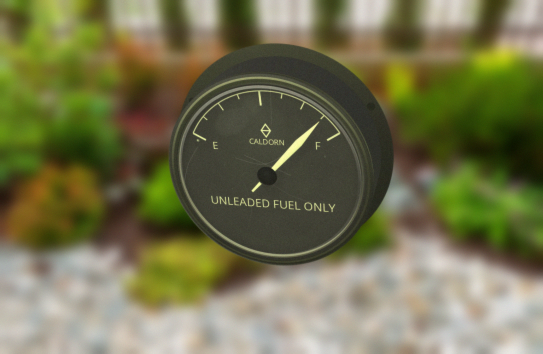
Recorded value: **0.875**
